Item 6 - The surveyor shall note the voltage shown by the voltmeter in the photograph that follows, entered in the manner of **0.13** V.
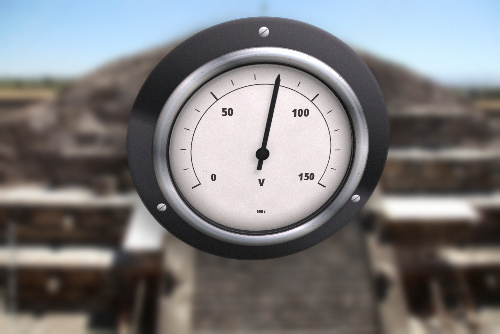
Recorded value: **80** V
